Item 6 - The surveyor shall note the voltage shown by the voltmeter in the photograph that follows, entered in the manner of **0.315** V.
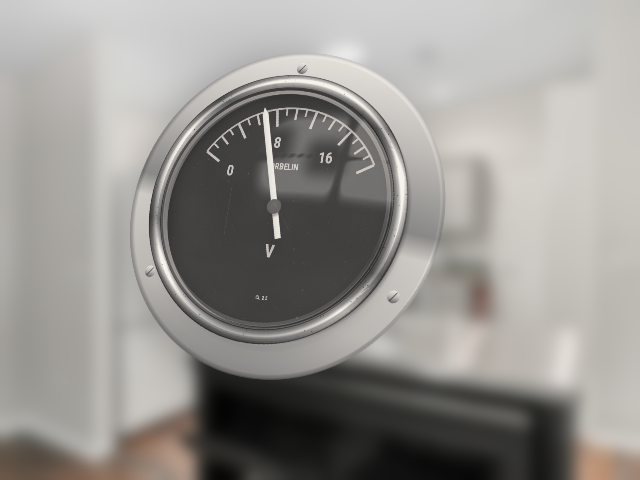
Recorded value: **7** V
